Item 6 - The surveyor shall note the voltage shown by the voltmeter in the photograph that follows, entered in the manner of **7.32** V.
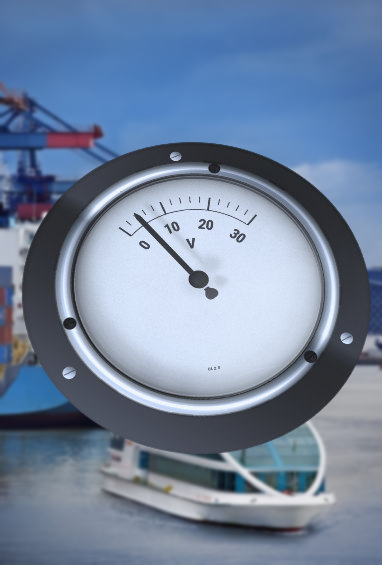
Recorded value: **4** V
